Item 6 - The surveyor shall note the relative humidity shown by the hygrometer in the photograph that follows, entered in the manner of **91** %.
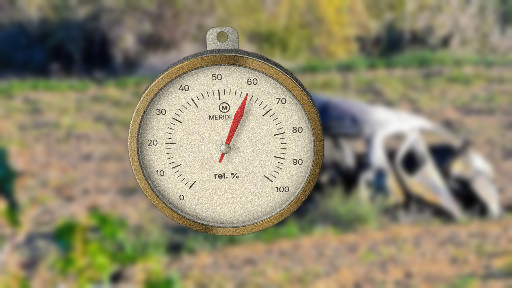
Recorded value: **60** %
